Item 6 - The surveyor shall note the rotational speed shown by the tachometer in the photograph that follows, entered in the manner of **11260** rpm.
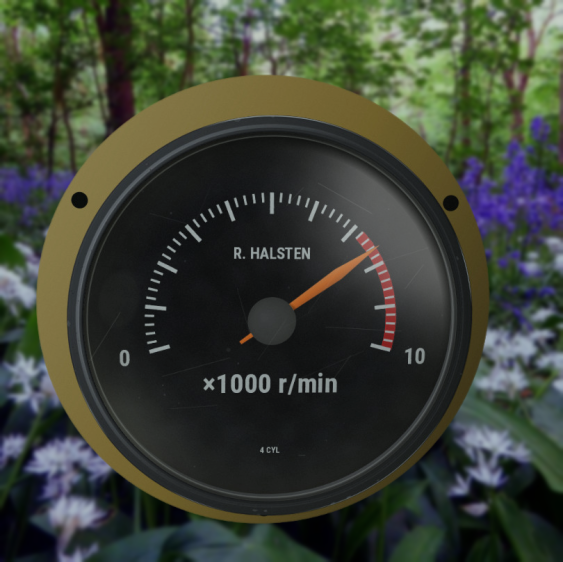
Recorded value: **7600** rpm
